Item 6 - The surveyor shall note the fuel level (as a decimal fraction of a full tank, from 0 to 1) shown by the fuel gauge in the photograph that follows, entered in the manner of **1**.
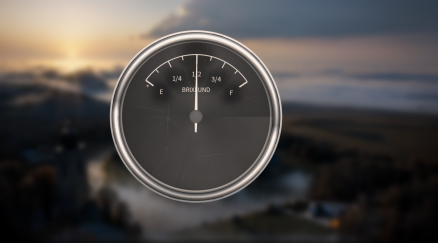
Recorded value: **0.5**
